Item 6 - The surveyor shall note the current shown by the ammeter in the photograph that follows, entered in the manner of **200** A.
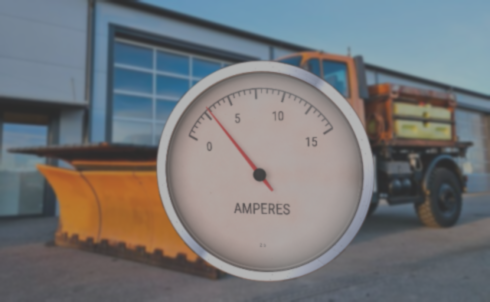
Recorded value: **3** A
